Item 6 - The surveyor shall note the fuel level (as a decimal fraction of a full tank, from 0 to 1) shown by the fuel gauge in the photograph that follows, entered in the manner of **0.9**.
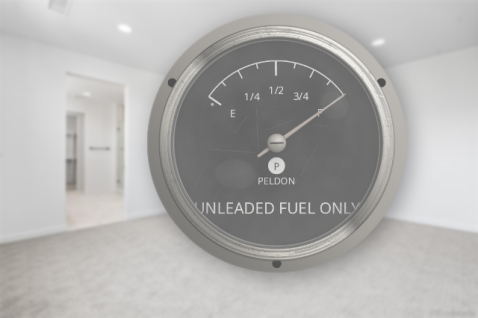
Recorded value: **1**
